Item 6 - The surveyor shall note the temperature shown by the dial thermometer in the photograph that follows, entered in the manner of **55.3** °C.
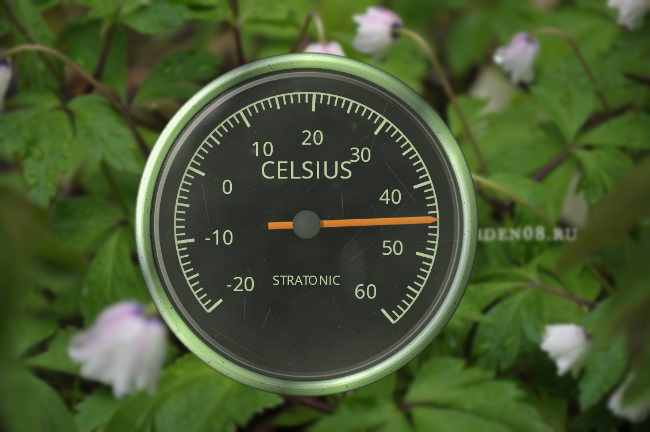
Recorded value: **45** °C
